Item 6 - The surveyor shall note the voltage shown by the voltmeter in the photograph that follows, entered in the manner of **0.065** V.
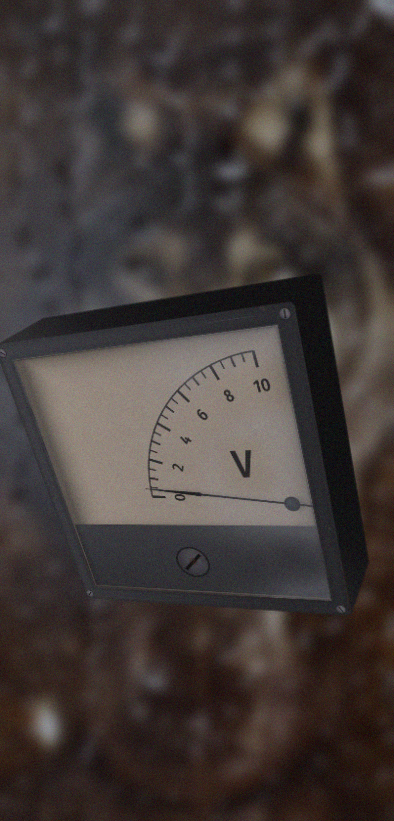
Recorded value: **0.5** V
